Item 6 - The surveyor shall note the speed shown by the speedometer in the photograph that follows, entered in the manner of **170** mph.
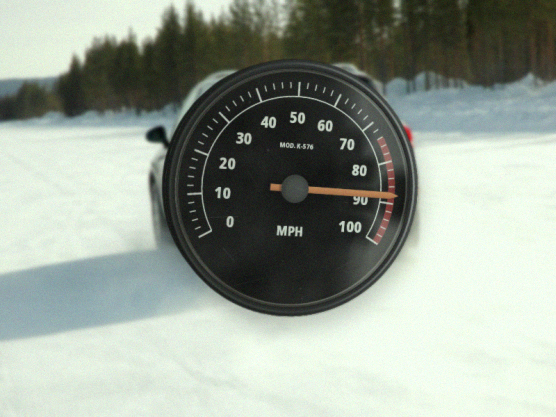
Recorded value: **88** mph
